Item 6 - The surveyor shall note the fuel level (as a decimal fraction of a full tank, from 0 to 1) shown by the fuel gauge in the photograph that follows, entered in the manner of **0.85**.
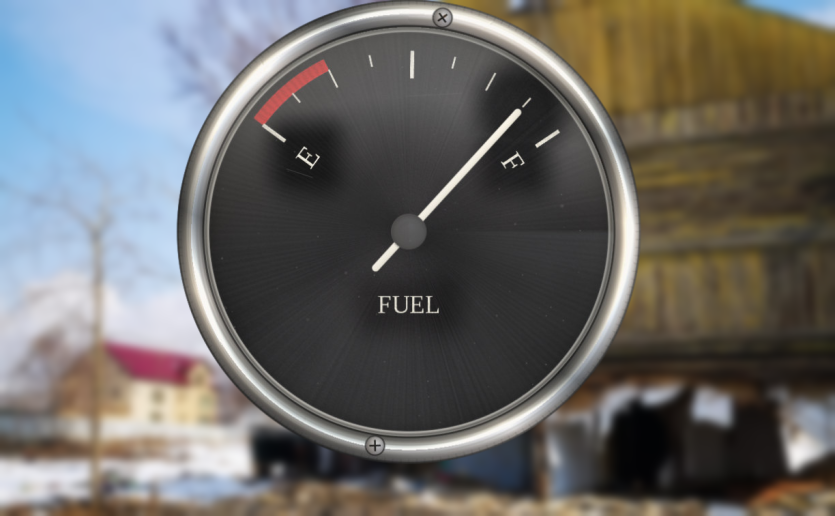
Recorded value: **0.875**
